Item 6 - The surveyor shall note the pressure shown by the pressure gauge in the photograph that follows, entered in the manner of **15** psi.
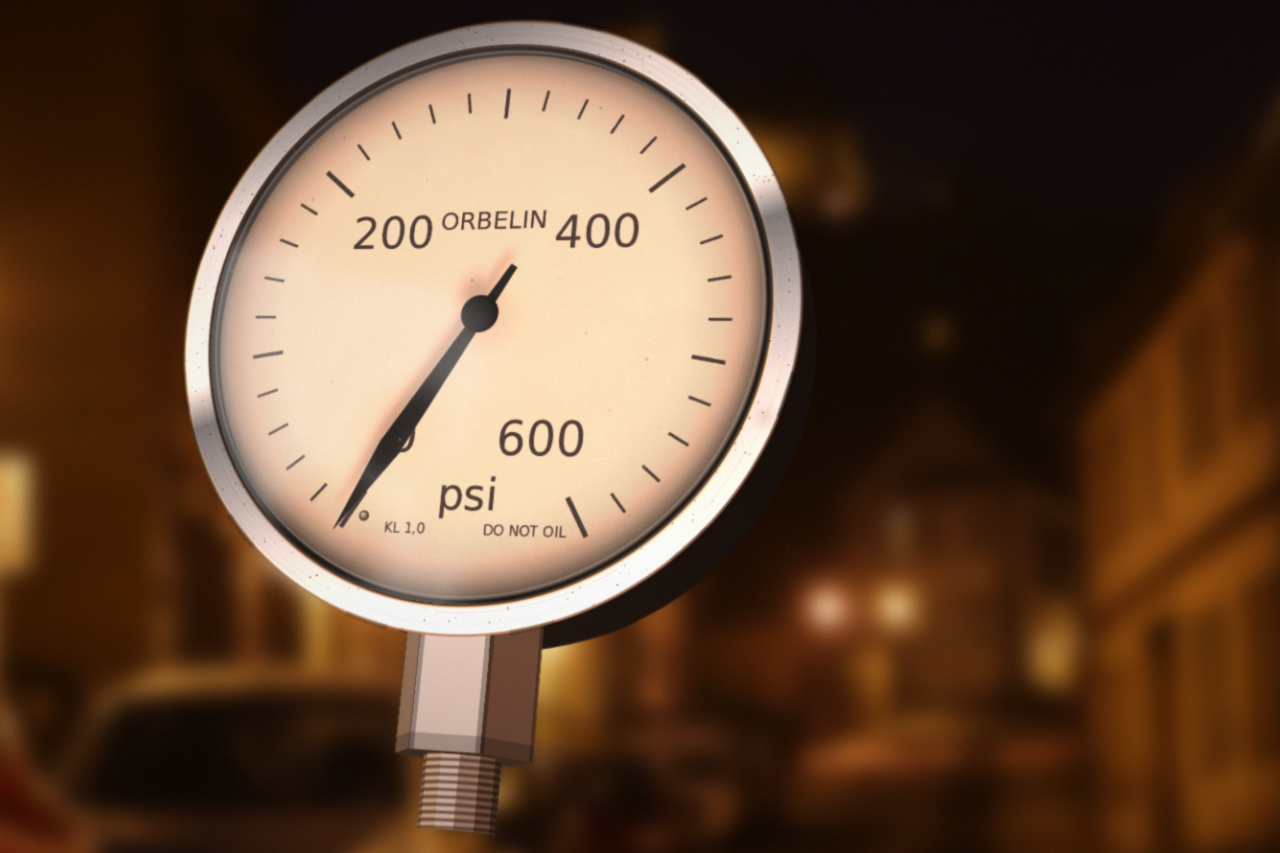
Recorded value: **0** psi
